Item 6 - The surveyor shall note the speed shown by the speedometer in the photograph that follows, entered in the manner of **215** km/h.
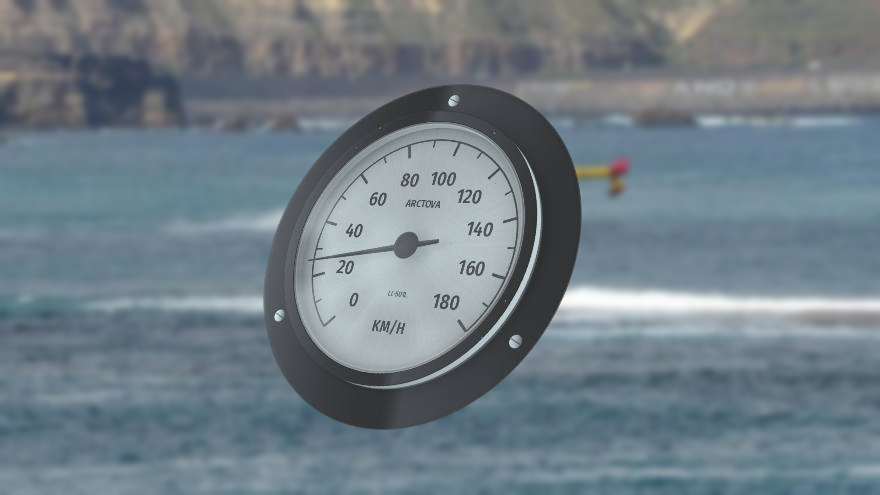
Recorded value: **25** km/h
